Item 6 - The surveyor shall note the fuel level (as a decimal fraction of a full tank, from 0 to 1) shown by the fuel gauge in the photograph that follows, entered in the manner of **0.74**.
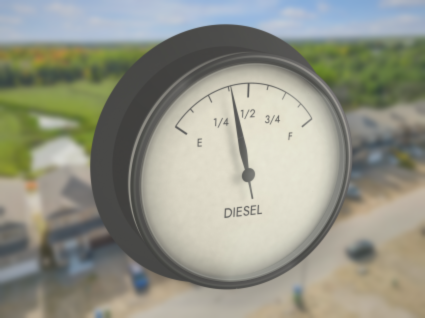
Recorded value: **0.375**
